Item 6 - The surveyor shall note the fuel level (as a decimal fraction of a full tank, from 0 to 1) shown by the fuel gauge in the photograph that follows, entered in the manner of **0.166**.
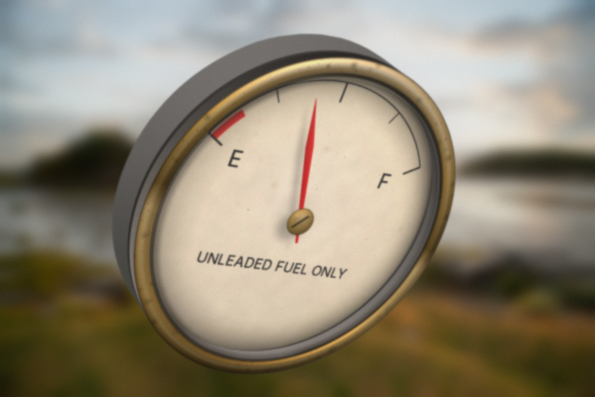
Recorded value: **0.375**
